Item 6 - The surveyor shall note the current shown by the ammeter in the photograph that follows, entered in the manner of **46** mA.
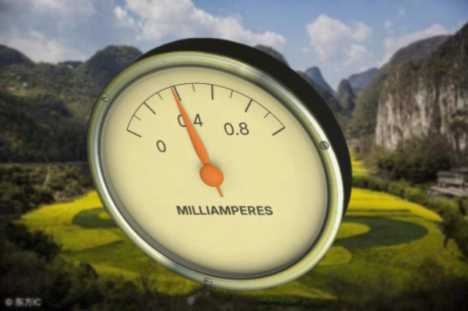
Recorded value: **0.4** mA
